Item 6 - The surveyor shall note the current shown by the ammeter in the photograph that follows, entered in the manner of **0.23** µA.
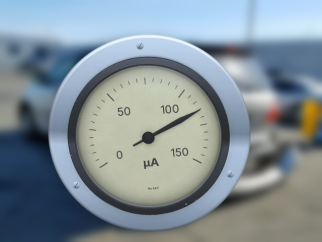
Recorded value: **115** µA
